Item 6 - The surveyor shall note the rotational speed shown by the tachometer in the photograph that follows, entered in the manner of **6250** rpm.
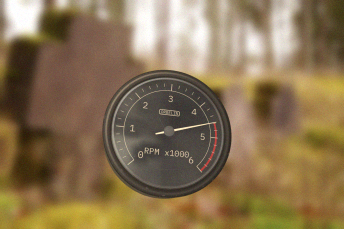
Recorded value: **4600** rpm
